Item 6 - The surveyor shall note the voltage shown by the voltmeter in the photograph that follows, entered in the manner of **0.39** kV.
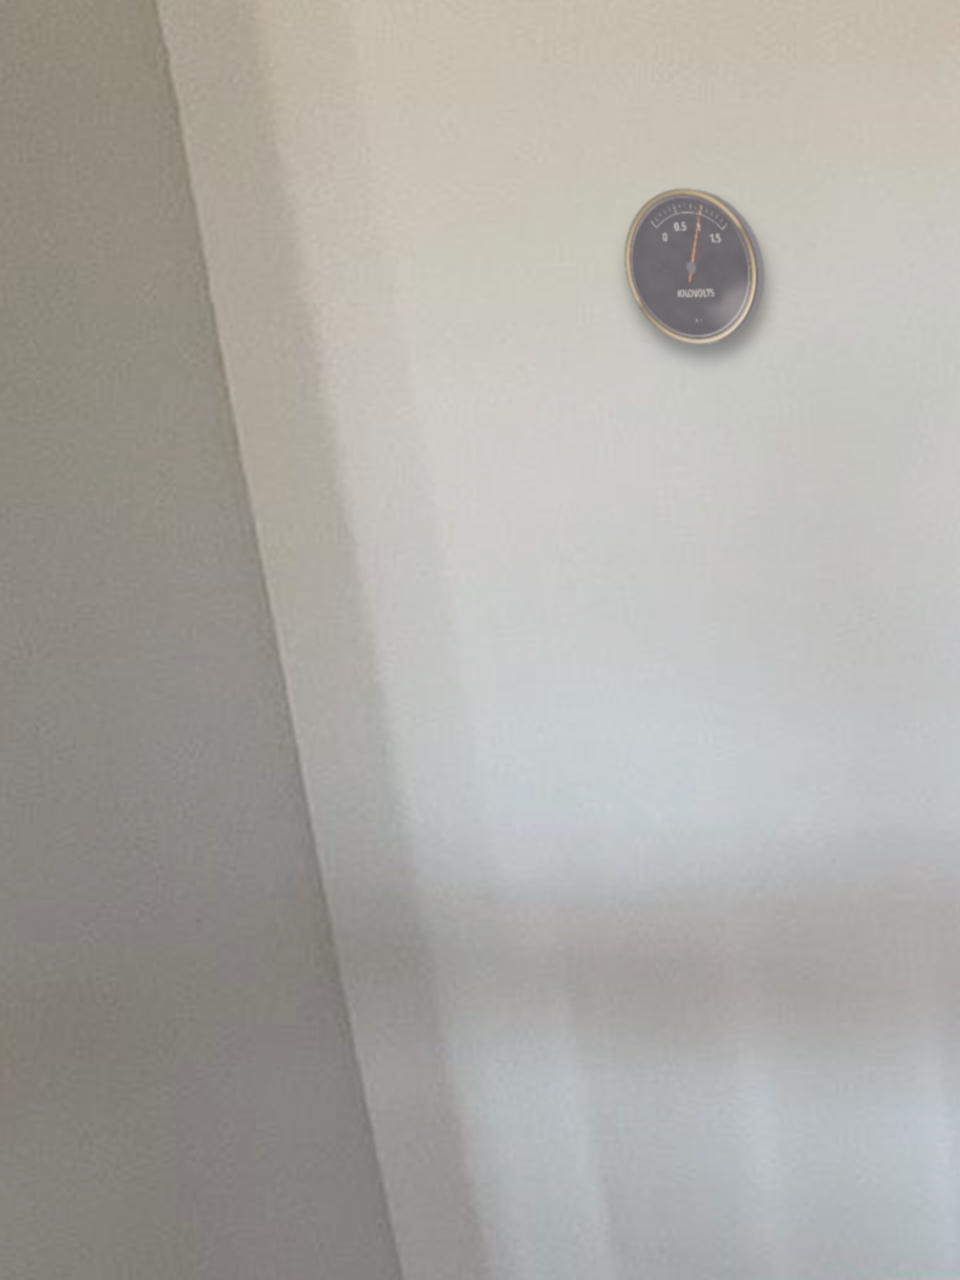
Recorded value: **1** kV
